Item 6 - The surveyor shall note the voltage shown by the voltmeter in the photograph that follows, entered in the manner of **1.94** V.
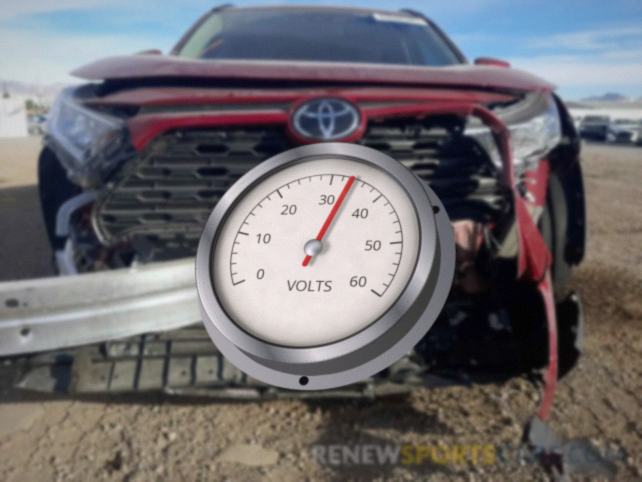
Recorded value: **34** V
